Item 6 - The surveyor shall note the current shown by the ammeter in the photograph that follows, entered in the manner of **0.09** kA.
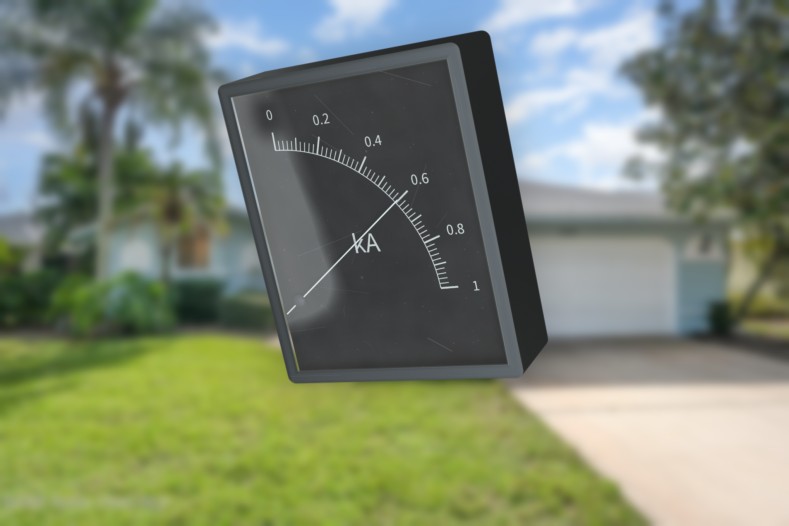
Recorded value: **0.6** kA
